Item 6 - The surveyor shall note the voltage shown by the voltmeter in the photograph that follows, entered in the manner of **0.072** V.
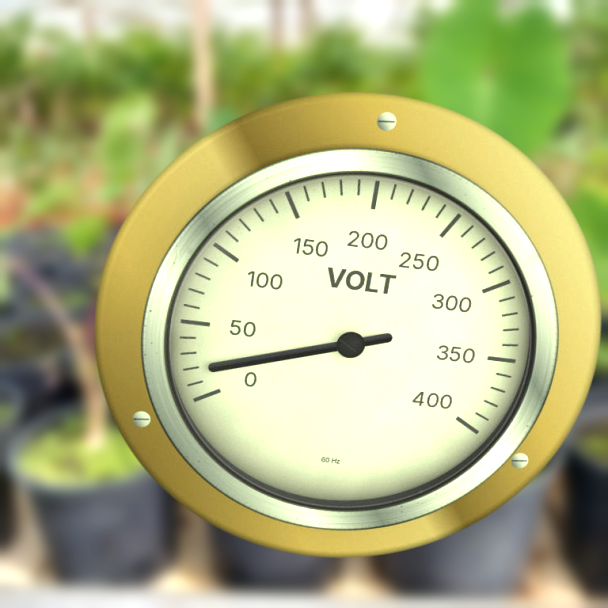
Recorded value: **20** V
